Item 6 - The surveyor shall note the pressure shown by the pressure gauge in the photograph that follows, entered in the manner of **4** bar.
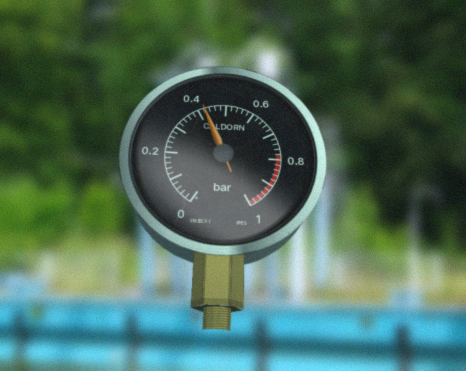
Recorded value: **0.42** bar
